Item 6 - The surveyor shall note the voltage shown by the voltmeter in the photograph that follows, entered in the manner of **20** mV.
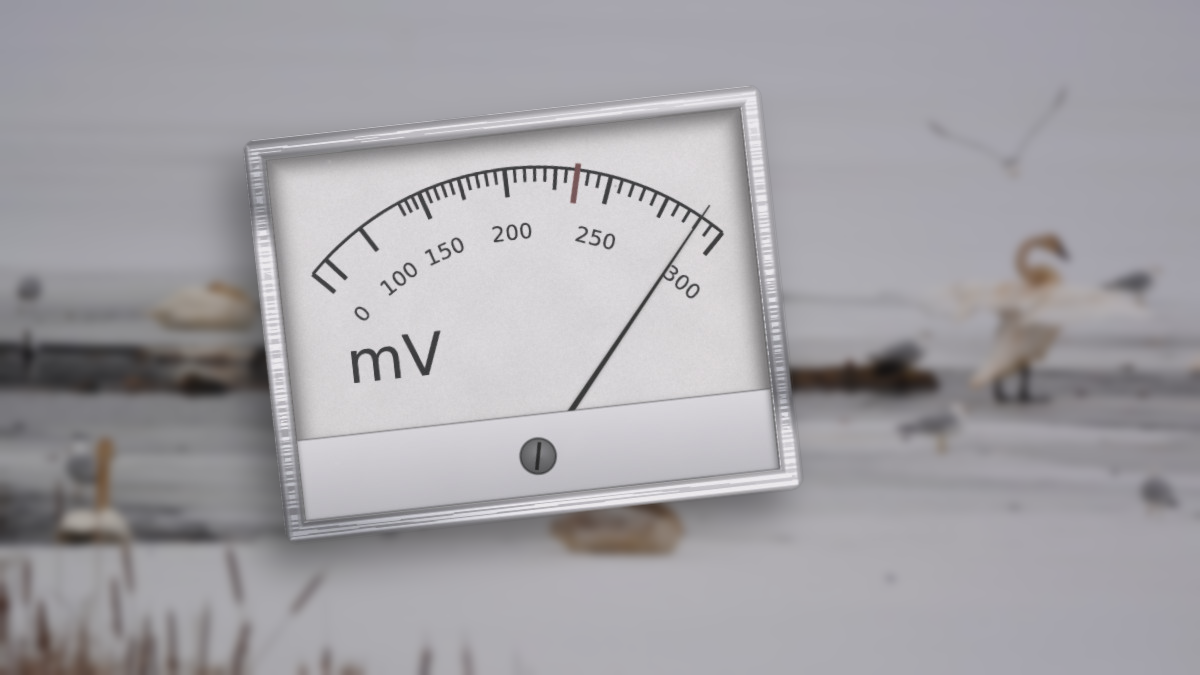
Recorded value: **290** mV
